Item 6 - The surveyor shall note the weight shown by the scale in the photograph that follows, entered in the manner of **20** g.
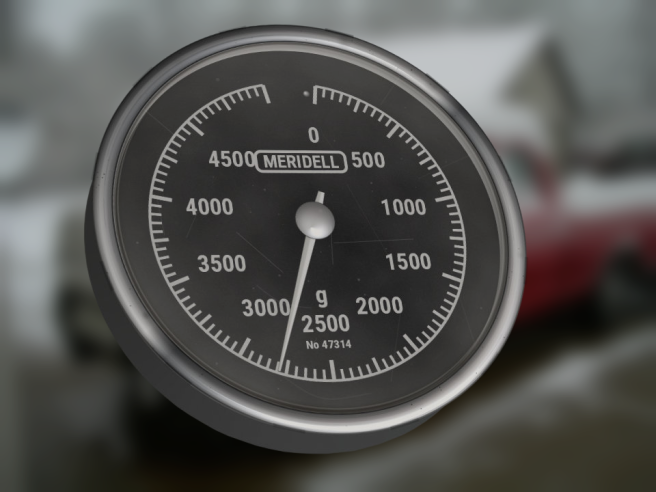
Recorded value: **2800** g
